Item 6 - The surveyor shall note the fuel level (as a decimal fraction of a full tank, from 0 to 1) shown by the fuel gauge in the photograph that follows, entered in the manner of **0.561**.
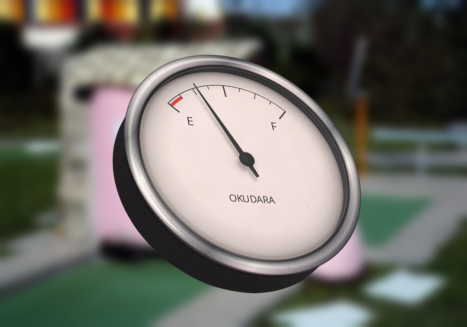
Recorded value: **0.25**
